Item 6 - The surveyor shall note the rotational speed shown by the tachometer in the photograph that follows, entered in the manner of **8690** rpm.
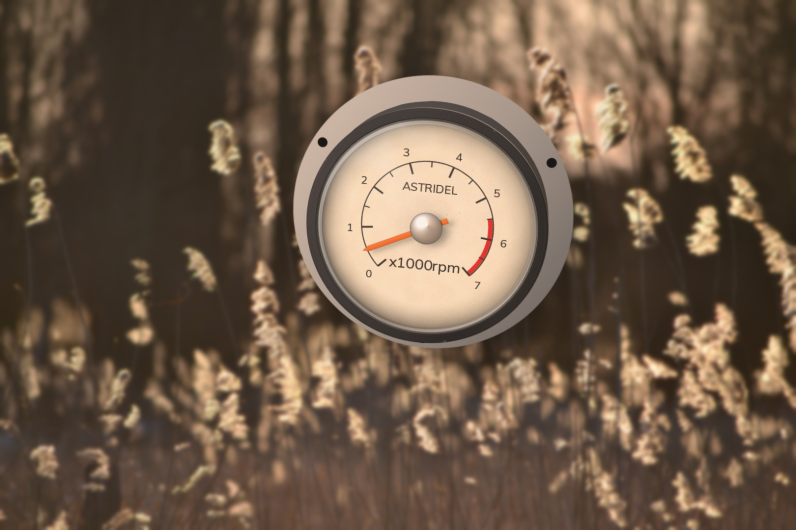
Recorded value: **500** rpm
